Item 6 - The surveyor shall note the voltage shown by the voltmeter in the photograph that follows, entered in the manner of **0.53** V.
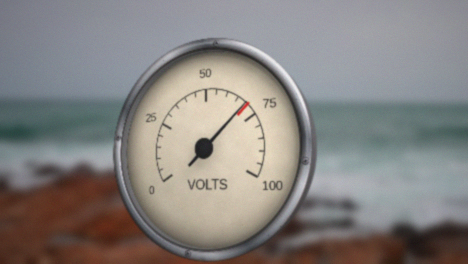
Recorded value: **70** V
